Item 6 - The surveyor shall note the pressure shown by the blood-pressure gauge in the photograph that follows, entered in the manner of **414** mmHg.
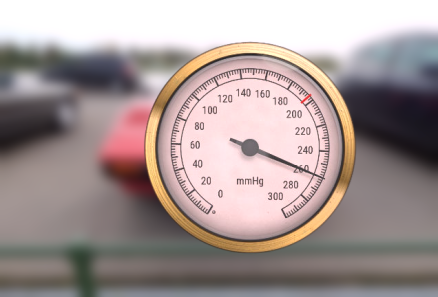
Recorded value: **260** mmHg
